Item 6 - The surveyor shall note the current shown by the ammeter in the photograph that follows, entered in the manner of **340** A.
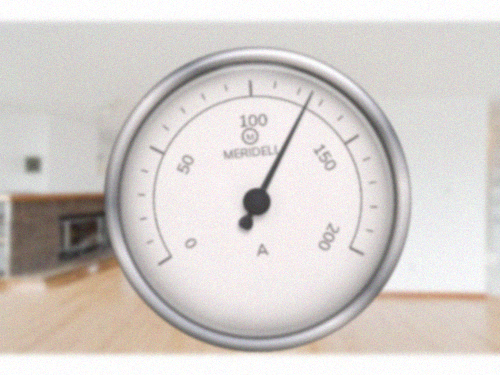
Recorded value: **125** A
